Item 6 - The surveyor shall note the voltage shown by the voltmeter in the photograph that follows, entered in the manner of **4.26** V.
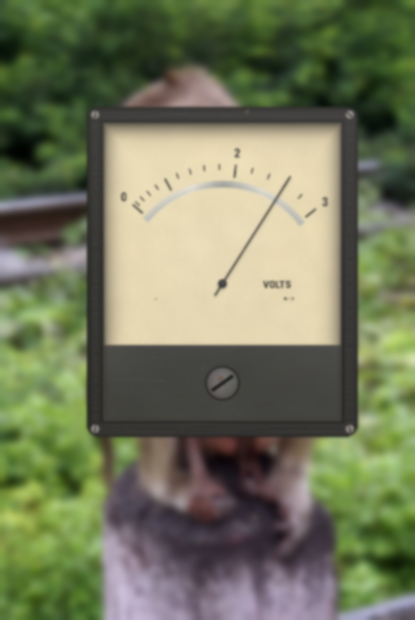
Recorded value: **2.6** V
